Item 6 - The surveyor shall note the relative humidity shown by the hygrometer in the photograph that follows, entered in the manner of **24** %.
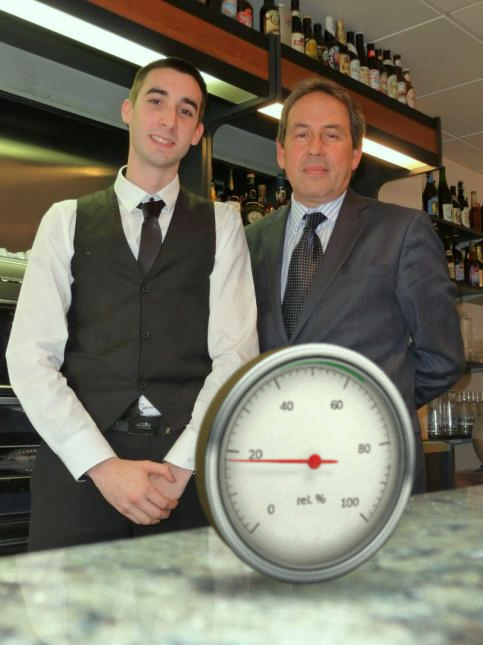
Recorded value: **18** %
